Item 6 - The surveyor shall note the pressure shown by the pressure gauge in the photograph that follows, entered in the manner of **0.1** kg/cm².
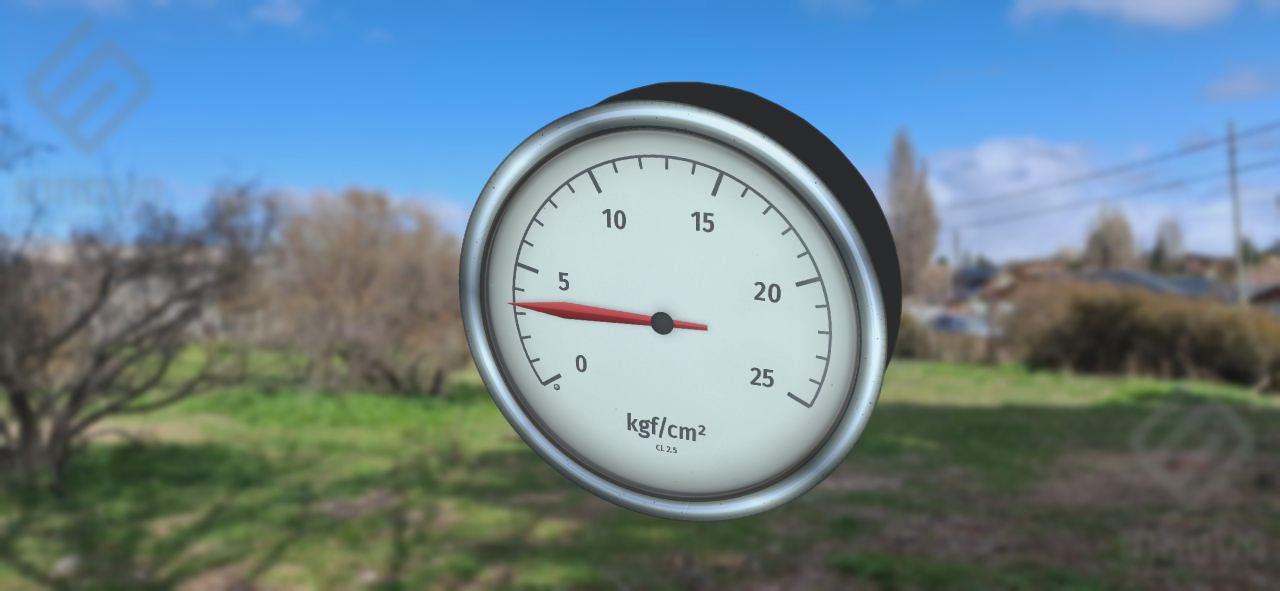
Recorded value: **3.5** kg/cm²
